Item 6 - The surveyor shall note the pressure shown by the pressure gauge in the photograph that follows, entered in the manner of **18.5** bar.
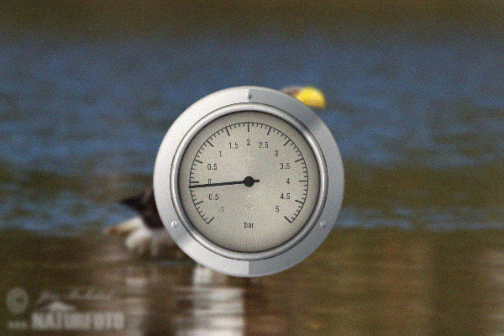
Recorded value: **-0.1** bar
